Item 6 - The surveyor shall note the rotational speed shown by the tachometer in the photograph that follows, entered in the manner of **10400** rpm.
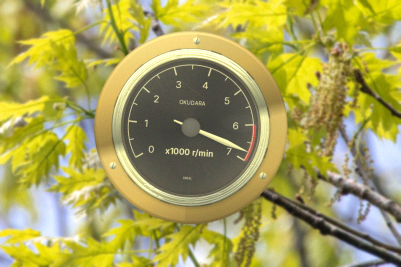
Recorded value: **6750** rpm
